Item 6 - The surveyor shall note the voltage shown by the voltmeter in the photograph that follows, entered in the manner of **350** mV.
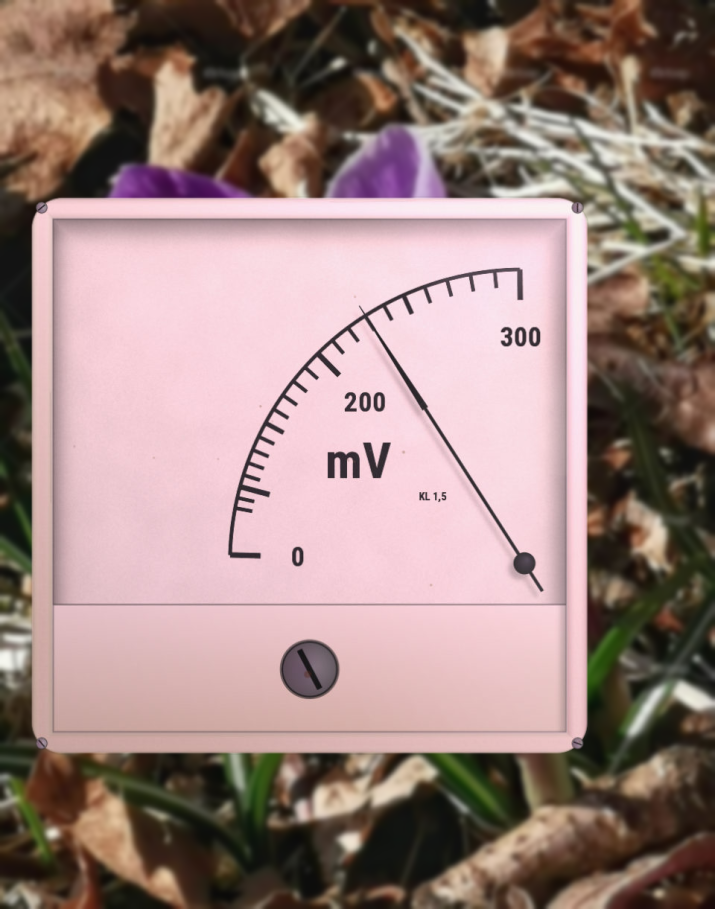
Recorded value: **230** mV
